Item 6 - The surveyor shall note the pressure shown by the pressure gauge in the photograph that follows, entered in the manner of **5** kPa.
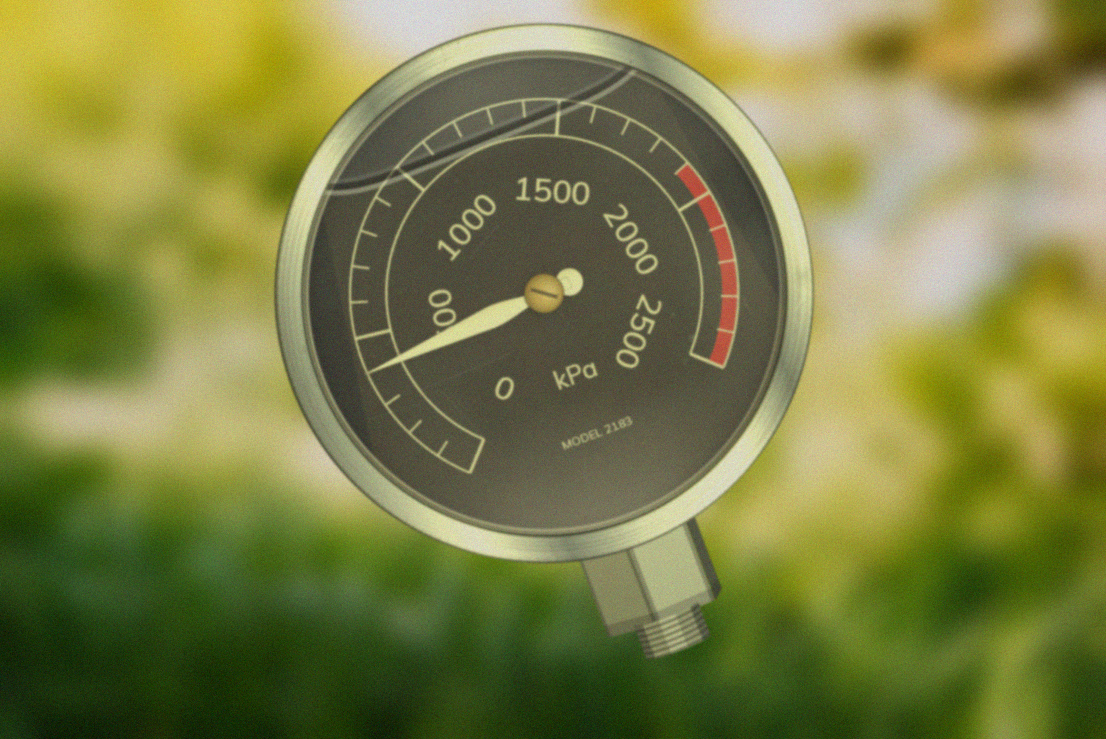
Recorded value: **400** kPa
